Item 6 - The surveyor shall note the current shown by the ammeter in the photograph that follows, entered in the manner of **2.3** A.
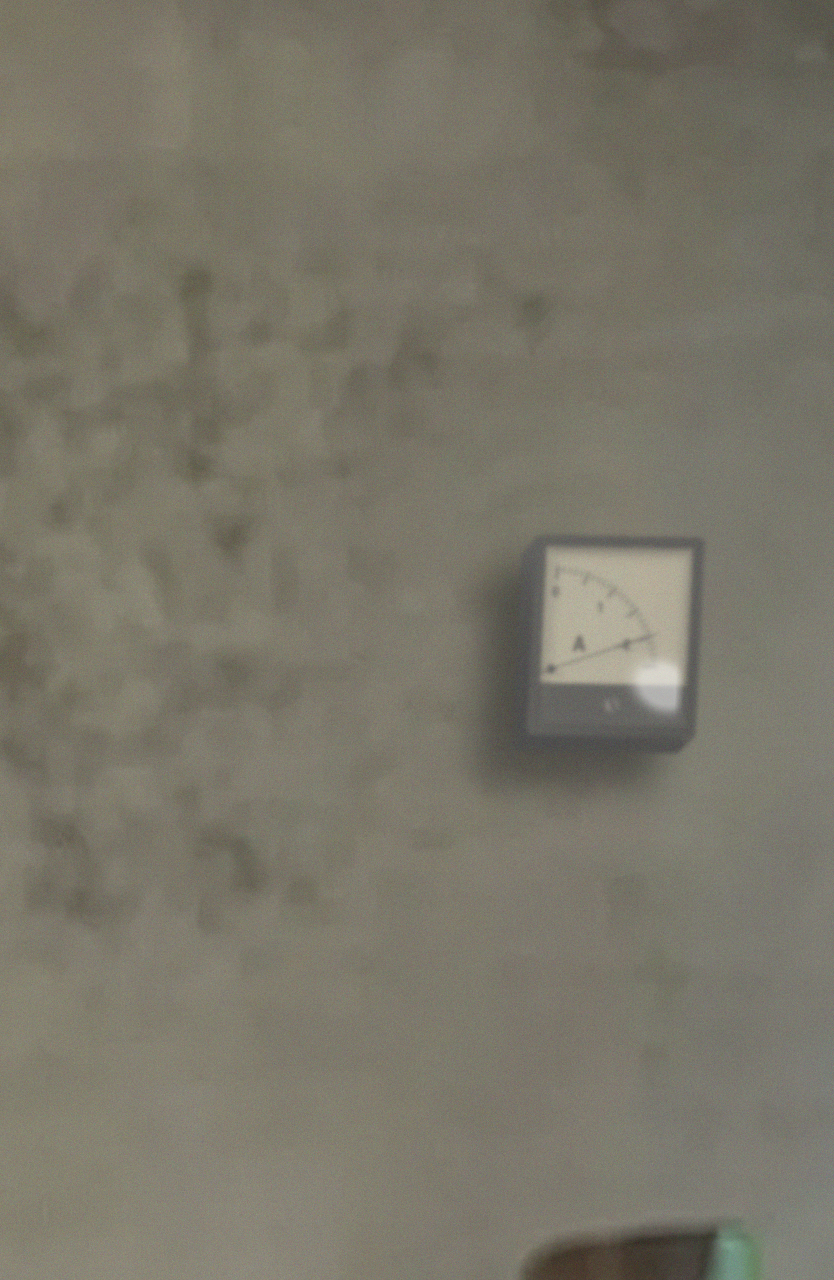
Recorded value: **2** A
